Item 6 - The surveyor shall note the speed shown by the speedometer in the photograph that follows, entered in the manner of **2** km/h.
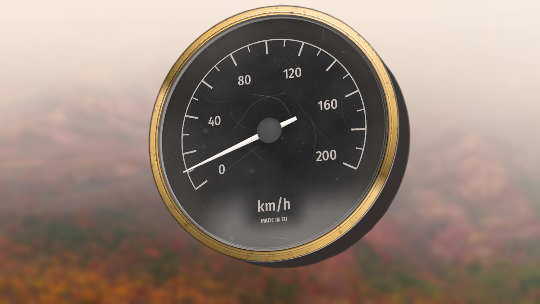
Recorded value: **10** km/h
